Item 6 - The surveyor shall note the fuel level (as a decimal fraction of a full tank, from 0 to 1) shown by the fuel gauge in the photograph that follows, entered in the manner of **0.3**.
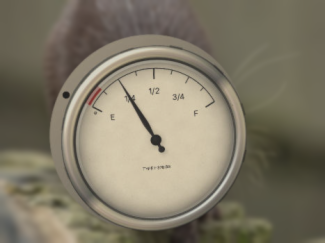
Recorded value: **0.25**
